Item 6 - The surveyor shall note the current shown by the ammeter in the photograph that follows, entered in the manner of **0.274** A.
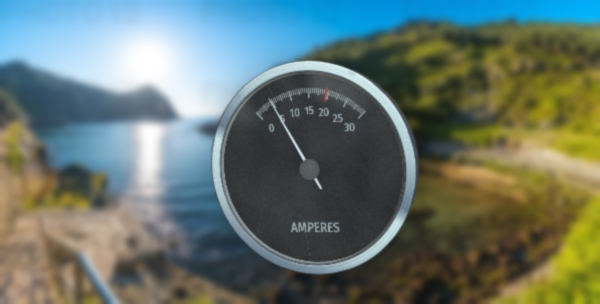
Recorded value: **5** A
